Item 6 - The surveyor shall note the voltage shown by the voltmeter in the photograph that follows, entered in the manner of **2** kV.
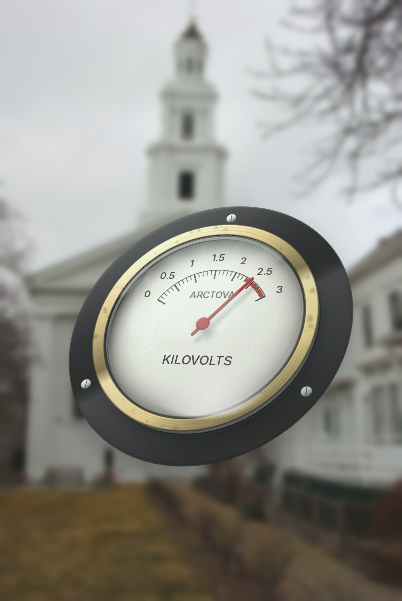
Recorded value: **2.5** kV
